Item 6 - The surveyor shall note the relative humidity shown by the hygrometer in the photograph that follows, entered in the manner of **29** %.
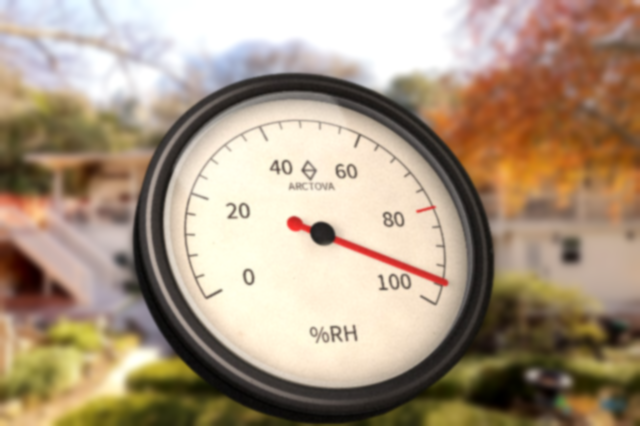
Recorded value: **96** %
